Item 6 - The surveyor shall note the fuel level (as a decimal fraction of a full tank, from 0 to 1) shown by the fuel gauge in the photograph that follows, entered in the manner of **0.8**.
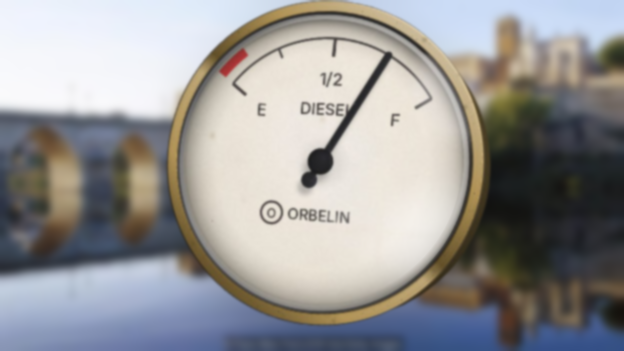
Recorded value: **0.75**
